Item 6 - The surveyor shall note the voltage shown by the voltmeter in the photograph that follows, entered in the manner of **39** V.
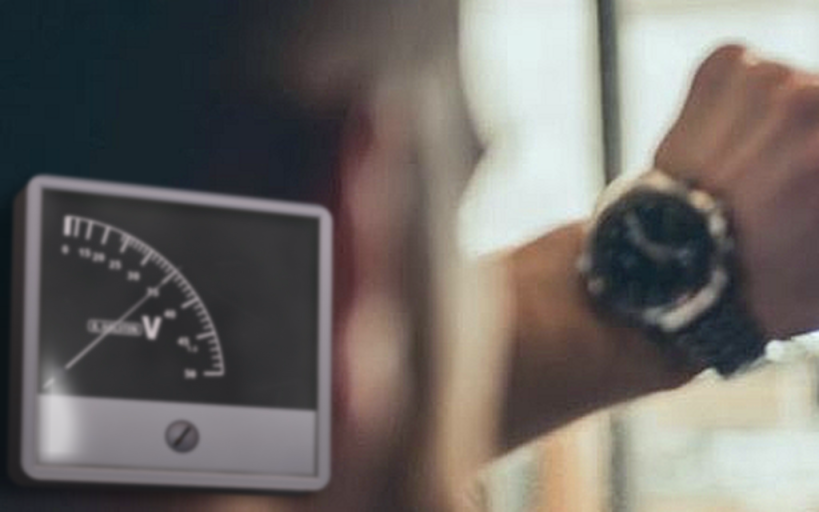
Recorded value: **35** V
